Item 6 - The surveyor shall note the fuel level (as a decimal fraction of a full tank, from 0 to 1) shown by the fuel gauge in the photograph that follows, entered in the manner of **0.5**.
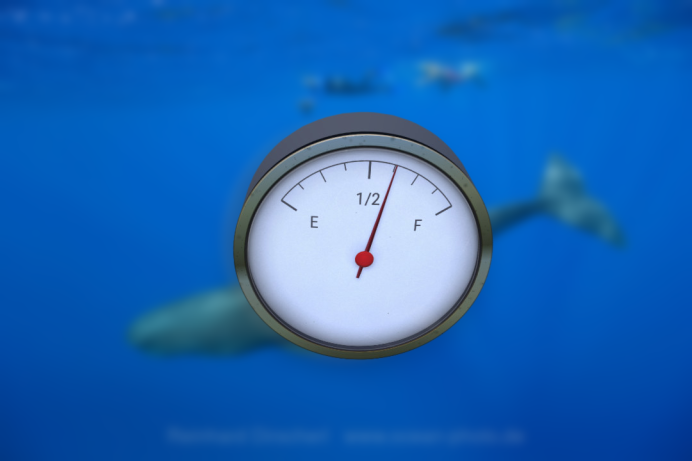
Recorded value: **0.625**
